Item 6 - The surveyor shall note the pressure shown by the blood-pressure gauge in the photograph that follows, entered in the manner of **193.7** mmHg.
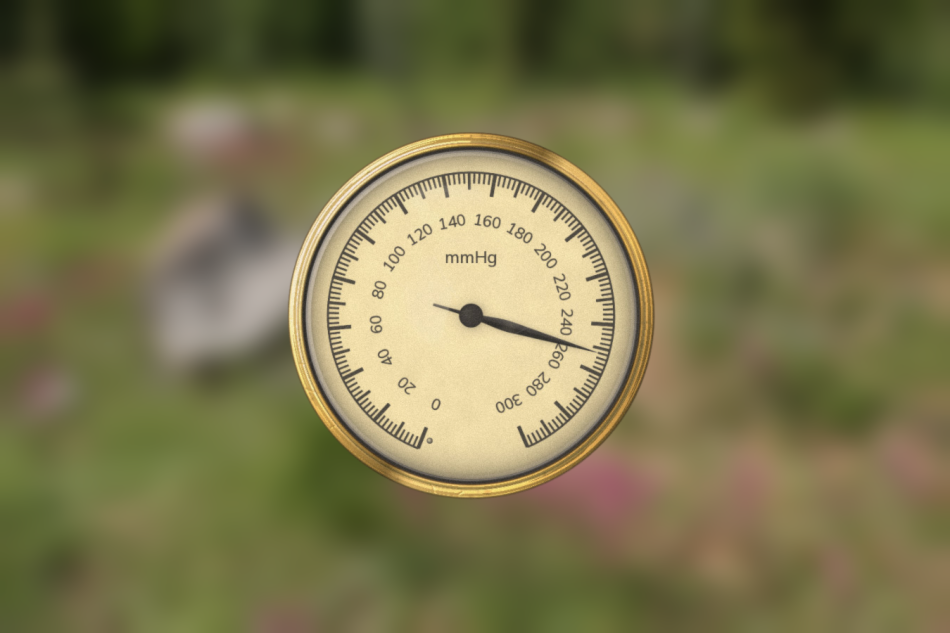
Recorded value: **252** mmHg
